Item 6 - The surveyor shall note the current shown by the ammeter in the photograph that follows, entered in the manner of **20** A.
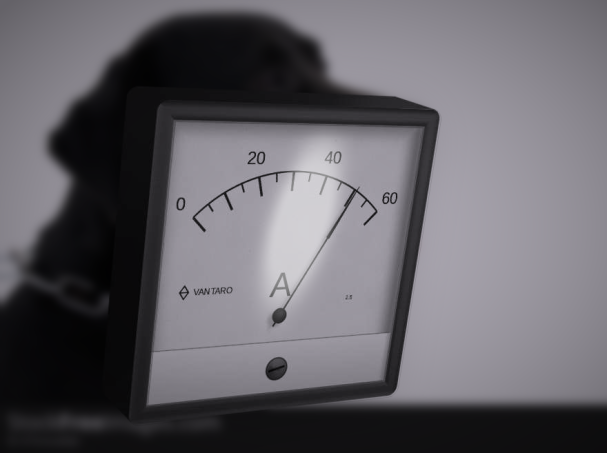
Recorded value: **50** A
